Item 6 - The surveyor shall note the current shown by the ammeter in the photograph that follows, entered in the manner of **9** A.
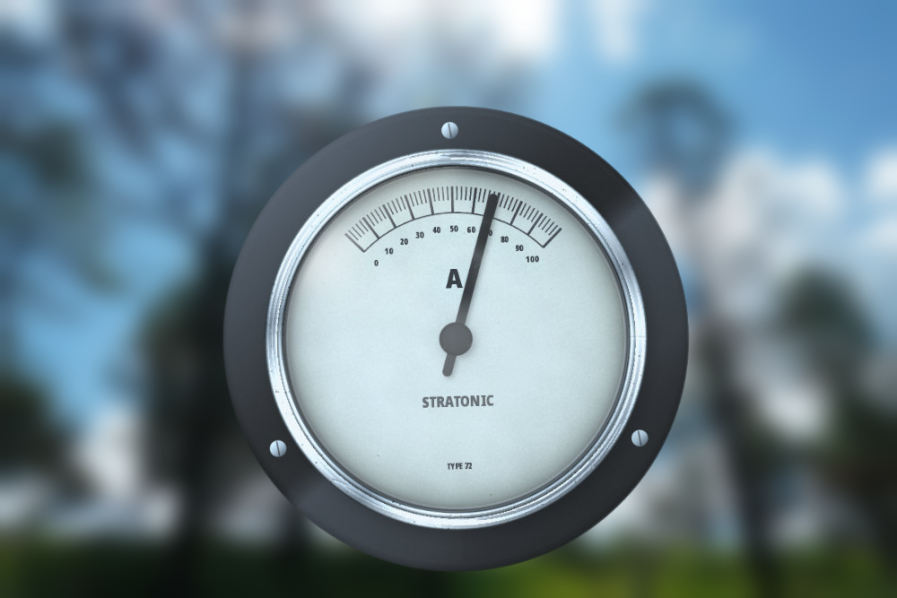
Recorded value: **68** A
